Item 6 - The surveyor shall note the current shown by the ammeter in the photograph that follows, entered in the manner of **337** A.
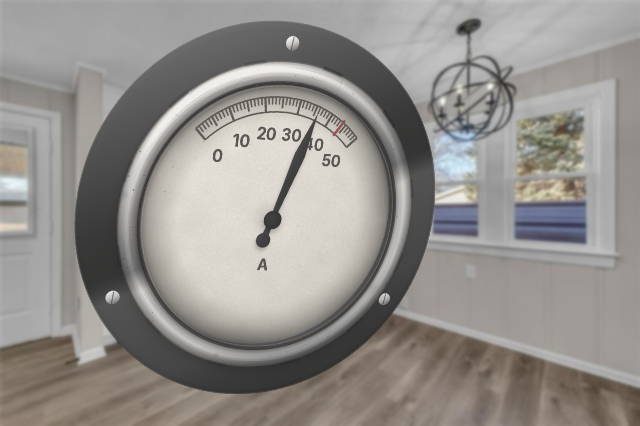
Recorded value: **35** A
